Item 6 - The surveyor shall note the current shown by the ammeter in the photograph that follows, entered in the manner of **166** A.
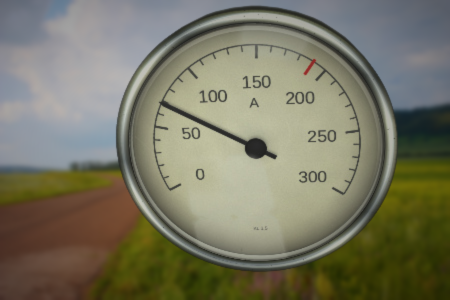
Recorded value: **70** A
